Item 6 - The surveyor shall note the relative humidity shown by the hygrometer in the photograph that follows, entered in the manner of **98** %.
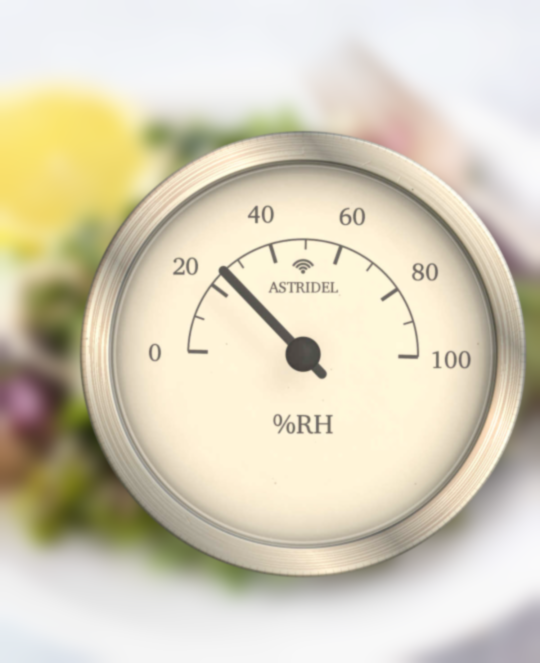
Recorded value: **25** %
